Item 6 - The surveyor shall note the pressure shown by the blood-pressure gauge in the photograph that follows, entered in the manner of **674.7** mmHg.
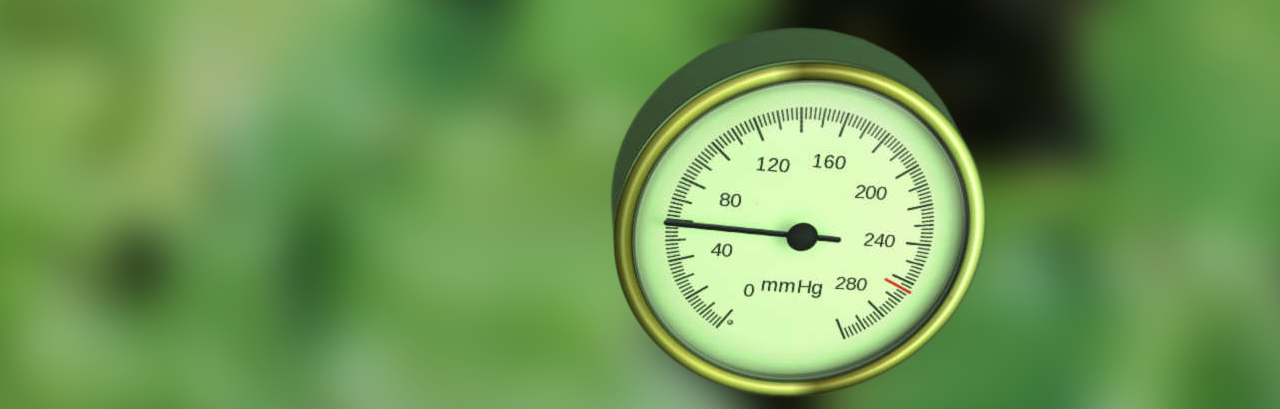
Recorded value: **60** mmHg
